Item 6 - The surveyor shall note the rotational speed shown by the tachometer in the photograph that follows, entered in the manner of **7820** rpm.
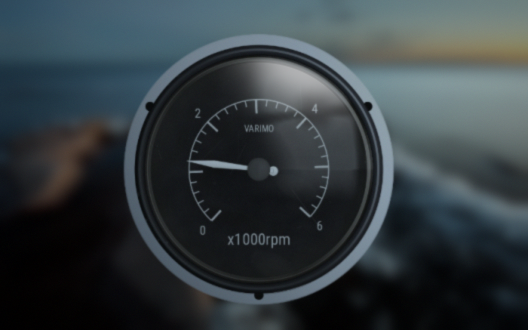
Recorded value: **1200** rpm
